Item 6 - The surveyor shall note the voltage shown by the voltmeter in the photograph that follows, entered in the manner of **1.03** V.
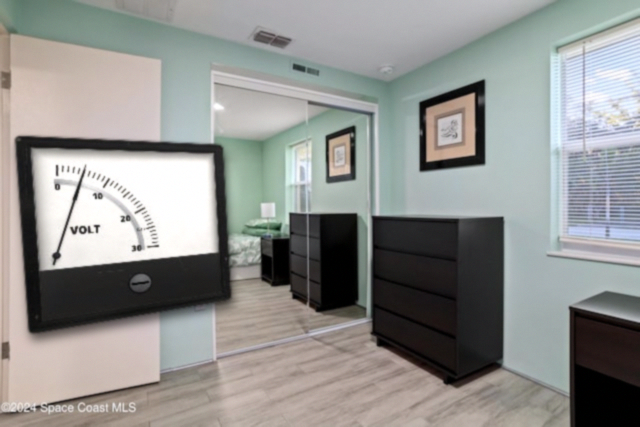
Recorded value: **5** V
